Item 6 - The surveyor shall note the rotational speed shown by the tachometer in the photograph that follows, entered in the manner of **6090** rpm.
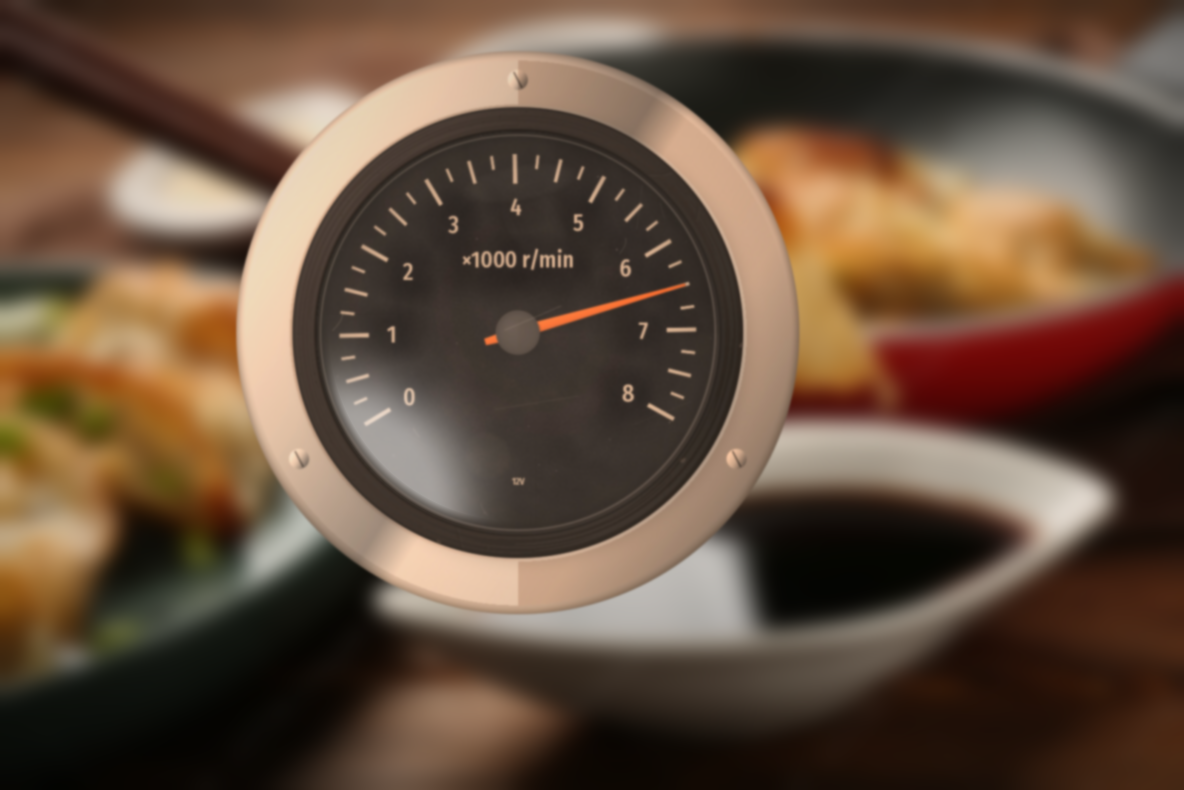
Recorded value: **6500** rpm
